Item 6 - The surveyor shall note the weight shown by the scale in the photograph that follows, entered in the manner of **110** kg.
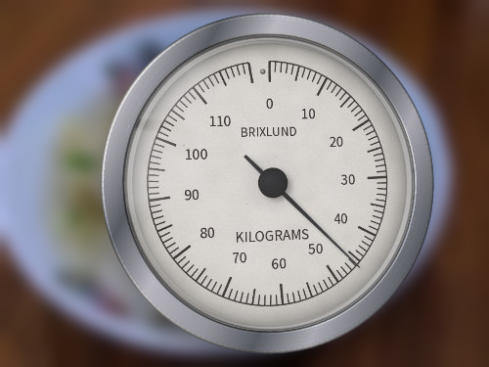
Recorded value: **46** kg
